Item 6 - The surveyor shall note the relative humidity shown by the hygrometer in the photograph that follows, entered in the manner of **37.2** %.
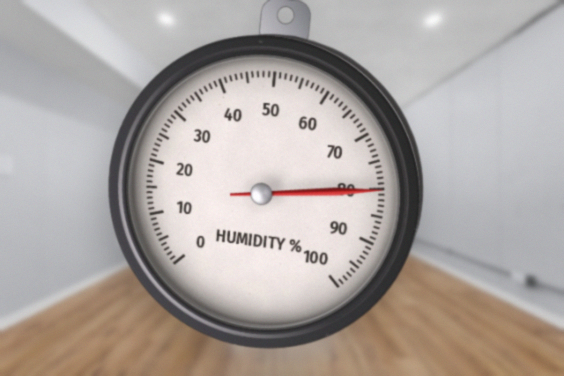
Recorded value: **80** %
